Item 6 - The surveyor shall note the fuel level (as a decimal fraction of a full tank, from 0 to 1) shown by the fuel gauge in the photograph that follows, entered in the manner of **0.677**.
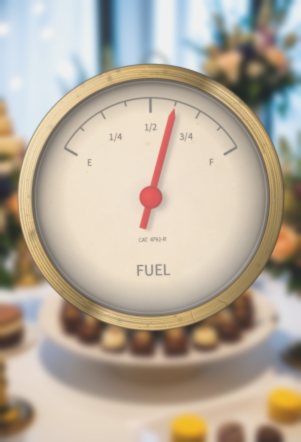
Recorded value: **0.625**
